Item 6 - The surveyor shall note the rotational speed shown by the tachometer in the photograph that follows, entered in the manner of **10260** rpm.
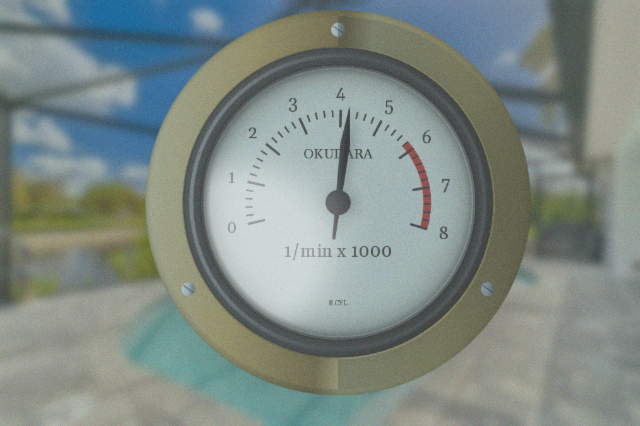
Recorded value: **4200** rpm
